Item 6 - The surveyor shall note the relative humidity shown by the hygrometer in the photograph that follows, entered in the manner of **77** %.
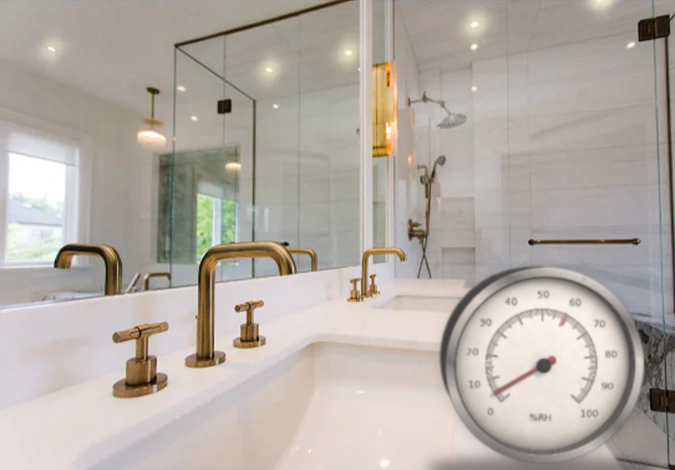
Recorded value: **5** %
